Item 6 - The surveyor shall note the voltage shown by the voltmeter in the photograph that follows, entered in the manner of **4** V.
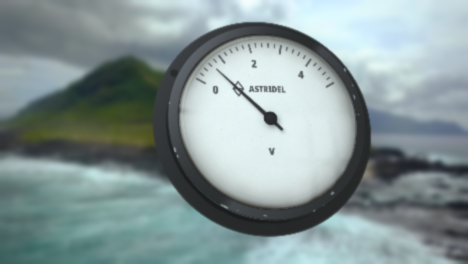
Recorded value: **0.6** V
